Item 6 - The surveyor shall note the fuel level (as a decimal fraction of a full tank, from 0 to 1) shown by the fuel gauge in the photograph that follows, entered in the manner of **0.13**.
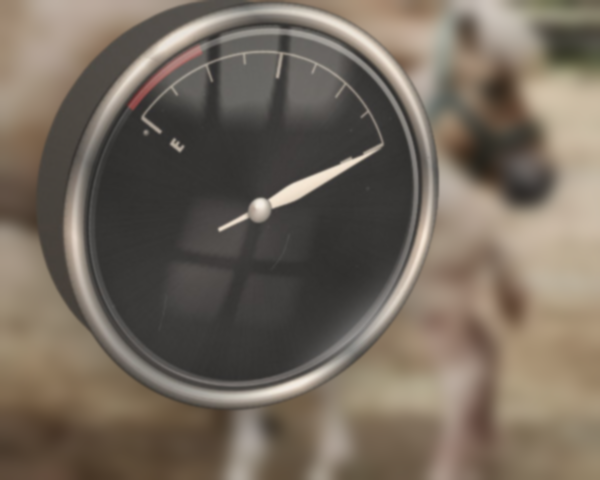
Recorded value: **1**
